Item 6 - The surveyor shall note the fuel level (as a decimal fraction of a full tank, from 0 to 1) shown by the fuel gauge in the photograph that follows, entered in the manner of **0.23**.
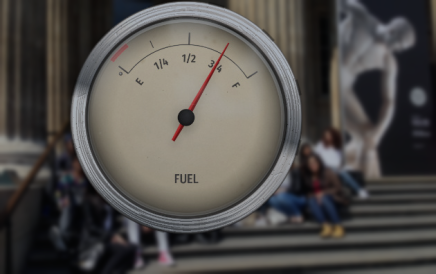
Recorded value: **0.75**
